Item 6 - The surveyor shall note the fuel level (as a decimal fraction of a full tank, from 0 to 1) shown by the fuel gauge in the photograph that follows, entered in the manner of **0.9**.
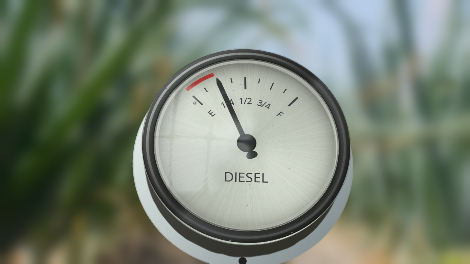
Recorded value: **0.25**
